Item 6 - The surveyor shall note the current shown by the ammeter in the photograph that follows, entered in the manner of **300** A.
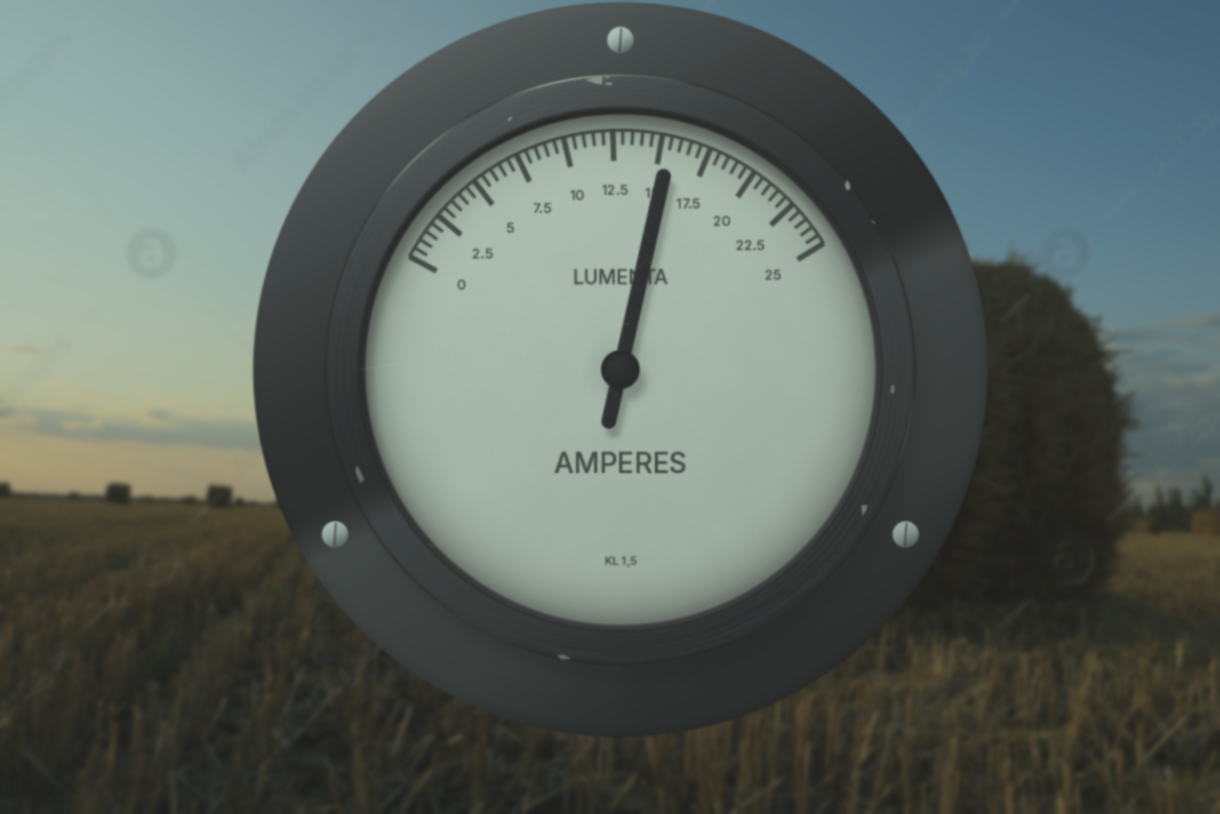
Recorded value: **15.5** A
